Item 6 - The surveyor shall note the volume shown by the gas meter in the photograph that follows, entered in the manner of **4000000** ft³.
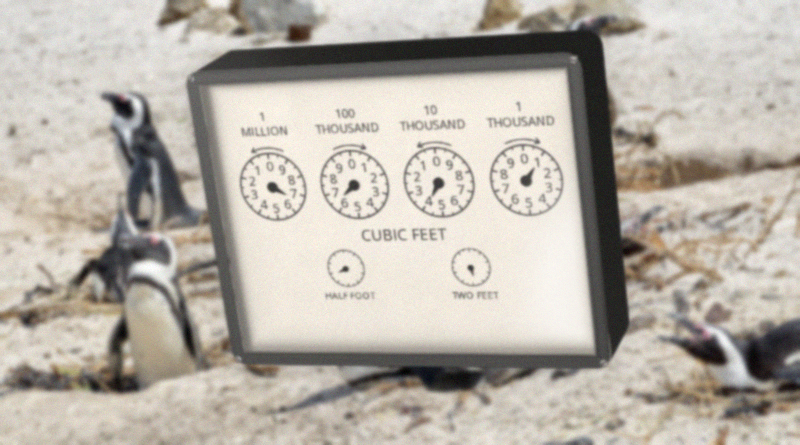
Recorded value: **664100** ft³
